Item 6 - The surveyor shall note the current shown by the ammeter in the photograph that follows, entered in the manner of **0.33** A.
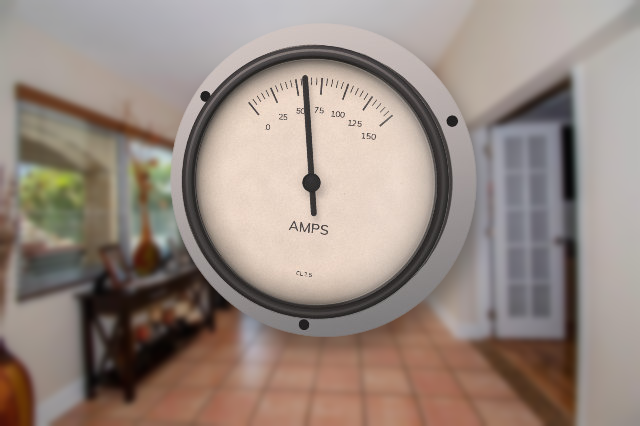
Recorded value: **60** A
